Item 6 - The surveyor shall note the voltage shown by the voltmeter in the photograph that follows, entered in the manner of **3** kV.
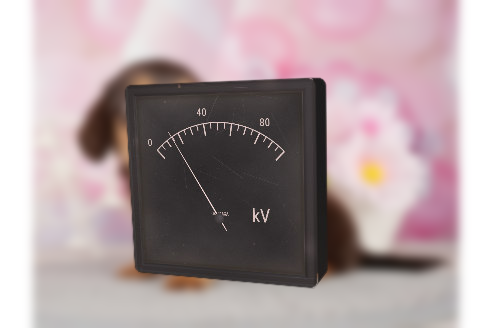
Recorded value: **15** kV
